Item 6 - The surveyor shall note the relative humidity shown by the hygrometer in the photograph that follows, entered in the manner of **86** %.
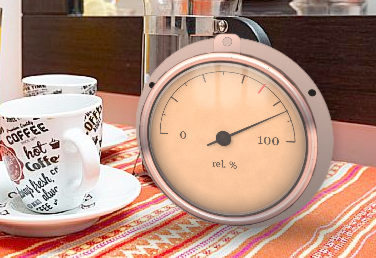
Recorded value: **85** %
